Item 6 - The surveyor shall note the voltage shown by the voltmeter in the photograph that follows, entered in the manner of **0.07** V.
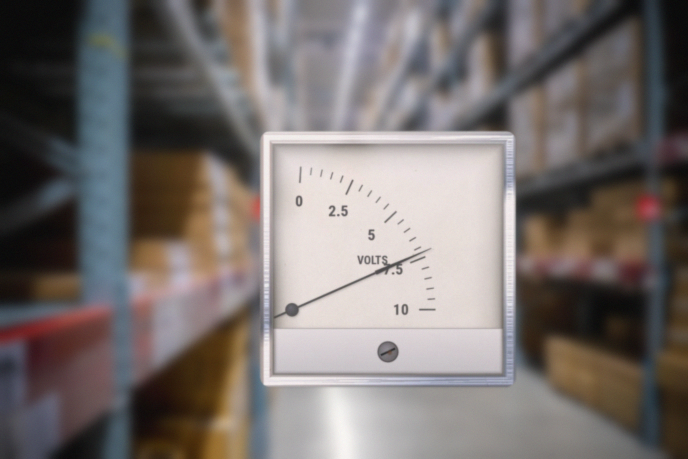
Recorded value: **7.25** V
